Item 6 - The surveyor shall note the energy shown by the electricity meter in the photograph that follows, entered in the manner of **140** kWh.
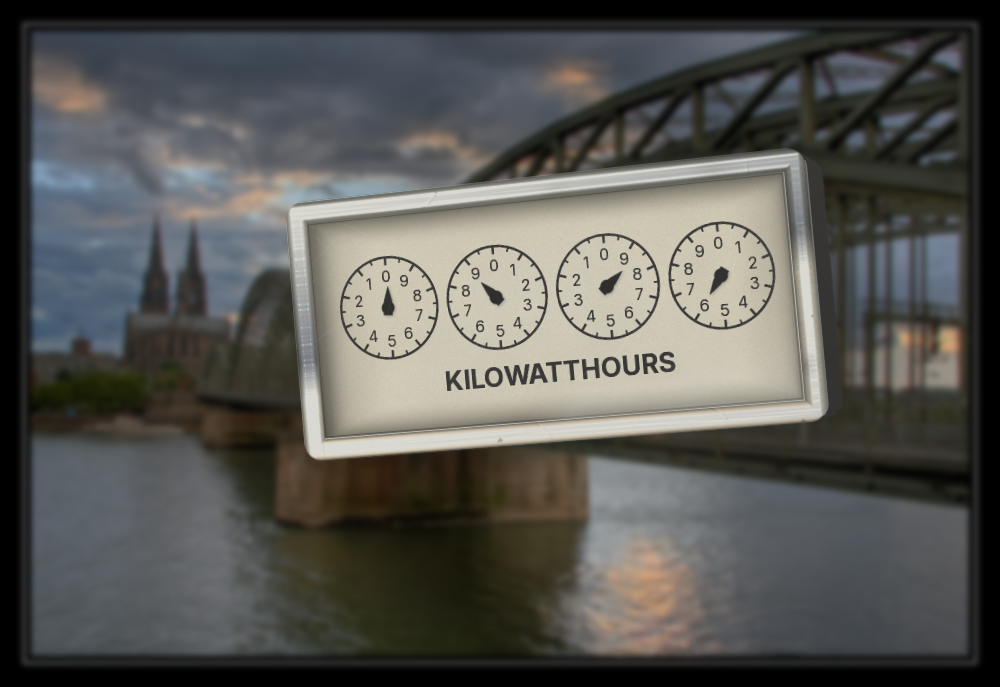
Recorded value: **9886** kWh
